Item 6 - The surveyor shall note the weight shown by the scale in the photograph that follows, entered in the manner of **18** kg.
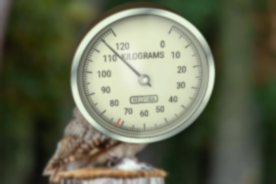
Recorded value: **115** kg
